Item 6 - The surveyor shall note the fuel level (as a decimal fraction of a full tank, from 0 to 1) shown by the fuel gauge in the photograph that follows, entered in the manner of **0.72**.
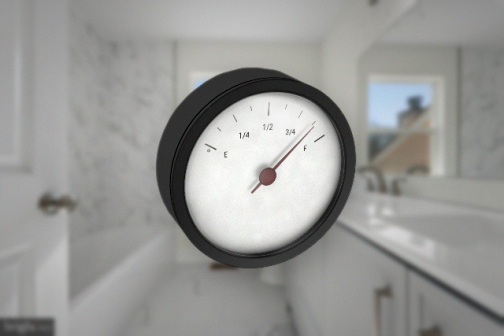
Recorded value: **0.875**
